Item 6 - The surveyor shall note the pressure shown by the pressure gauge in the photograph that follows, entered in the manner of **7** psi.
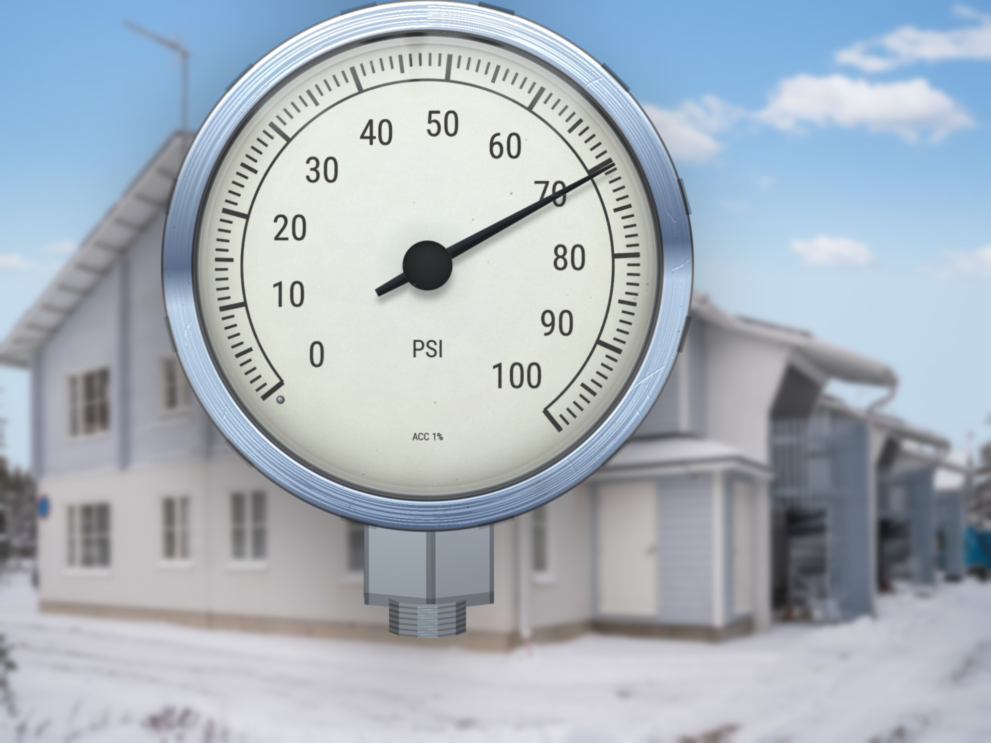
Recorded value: **70.5** psi
